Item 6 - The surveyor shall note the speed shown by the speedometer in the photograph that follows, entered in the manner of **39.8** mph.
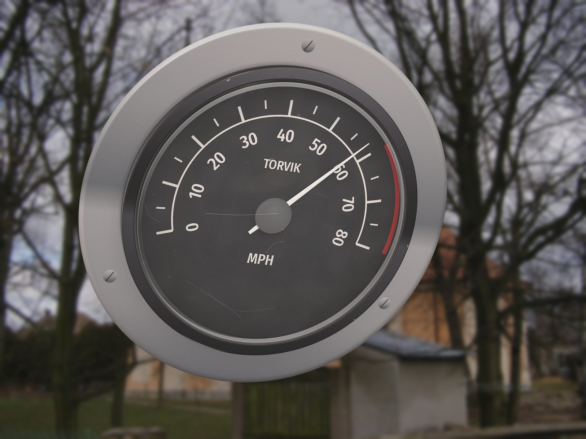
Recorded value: **57.5** mph
